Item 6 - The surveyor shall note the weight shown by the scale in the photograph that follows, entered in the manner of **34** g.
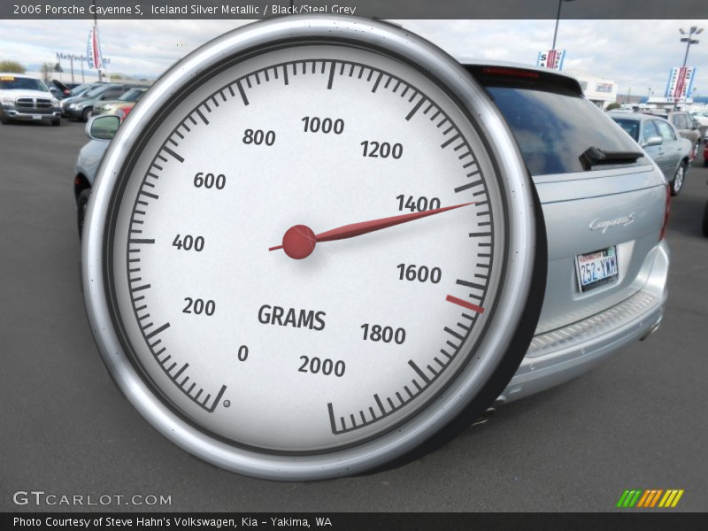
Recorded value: **1440** g
